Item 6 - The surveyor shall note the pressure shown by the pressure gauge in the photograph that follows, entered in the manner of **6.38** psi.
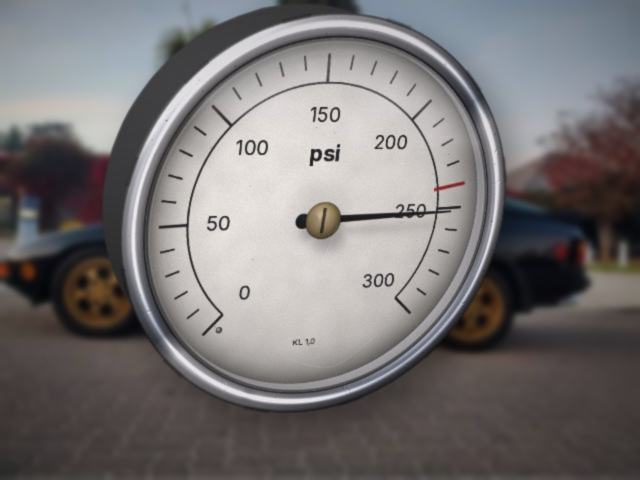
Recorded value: **250** psi
